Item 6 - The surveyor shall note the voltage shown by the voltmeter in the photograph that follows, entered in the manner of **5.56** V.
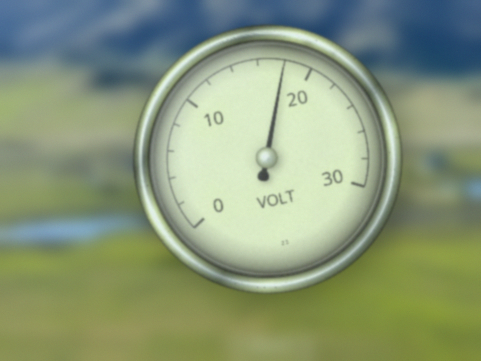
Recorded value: **18** V
